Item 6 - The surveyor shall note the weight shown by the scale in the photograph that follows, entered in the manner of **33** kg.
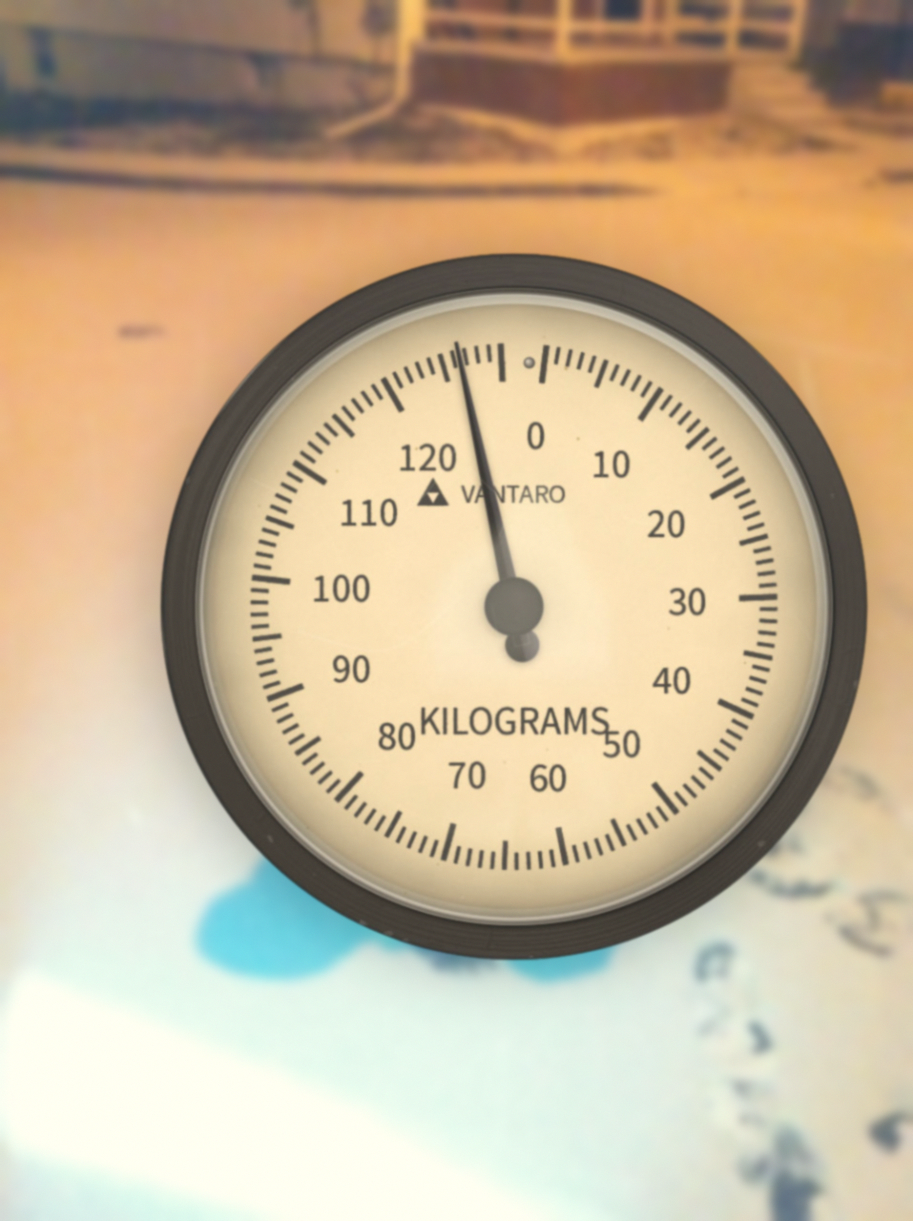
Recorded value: **126.5** kg
